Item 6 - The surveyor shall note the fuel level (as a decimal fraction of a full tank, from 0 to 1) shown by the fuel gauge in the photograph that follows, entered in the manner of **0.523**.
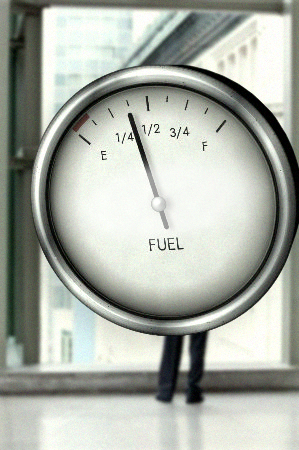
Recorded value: **0.375**
